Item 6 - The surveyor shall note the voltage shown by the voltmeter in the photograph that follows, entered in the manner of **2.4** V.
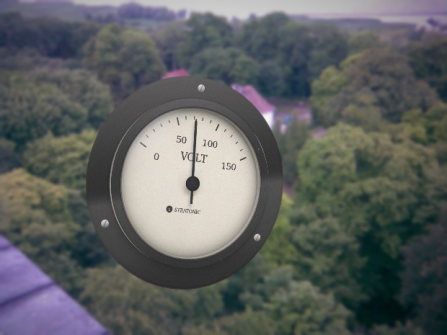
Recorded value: **70** V
